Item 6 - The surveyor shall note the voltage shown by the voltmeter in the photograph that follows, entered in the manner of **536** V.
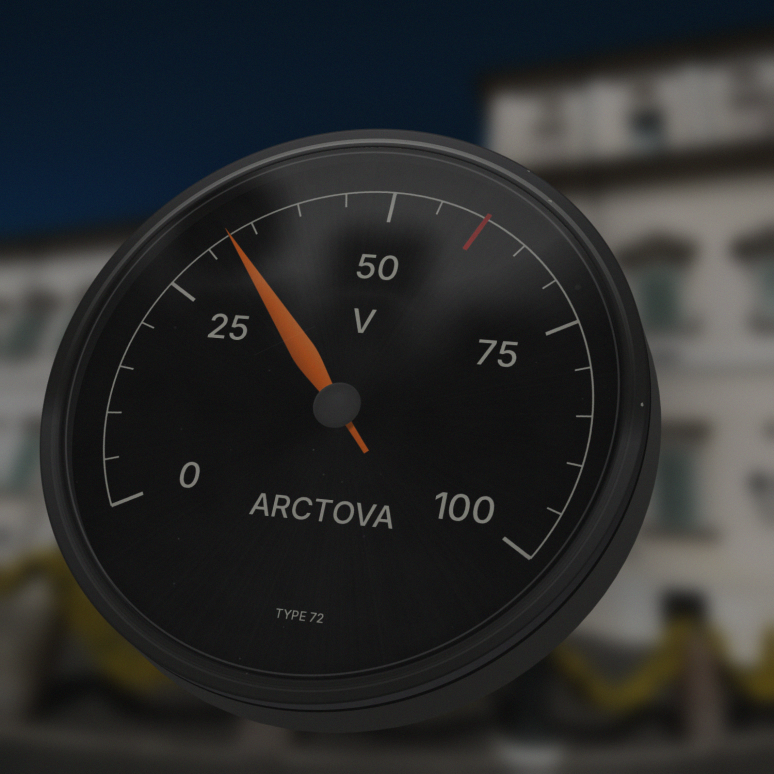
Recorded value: **32.5** V
